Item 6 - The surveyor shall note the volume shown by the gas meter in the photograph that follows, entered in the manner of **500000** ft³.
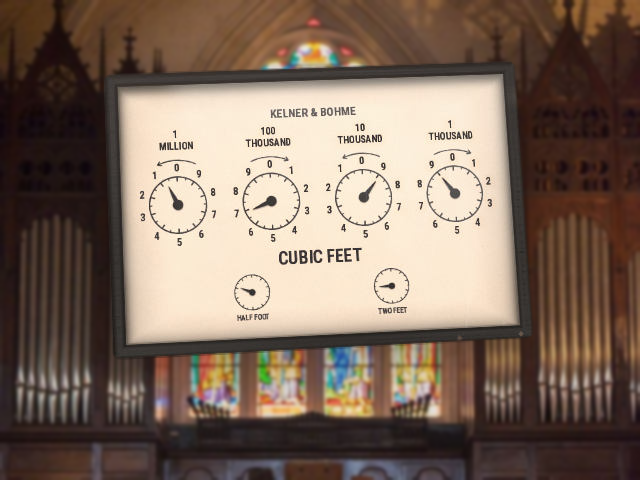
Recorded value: **68900** ft³
